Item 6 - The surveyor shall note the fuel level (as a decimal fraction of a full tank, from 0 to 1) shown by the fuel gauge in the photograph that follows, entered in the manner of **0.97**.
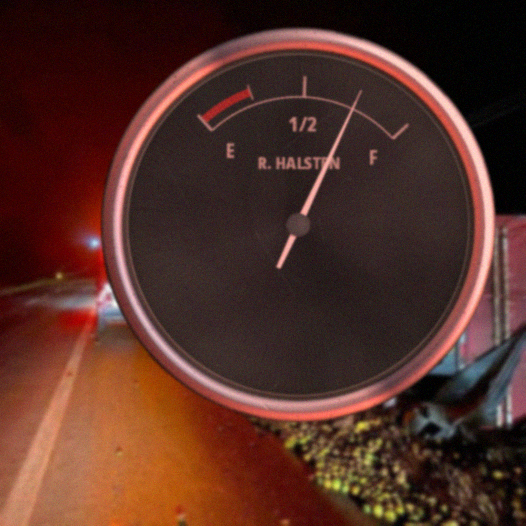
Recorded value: **0.75**
